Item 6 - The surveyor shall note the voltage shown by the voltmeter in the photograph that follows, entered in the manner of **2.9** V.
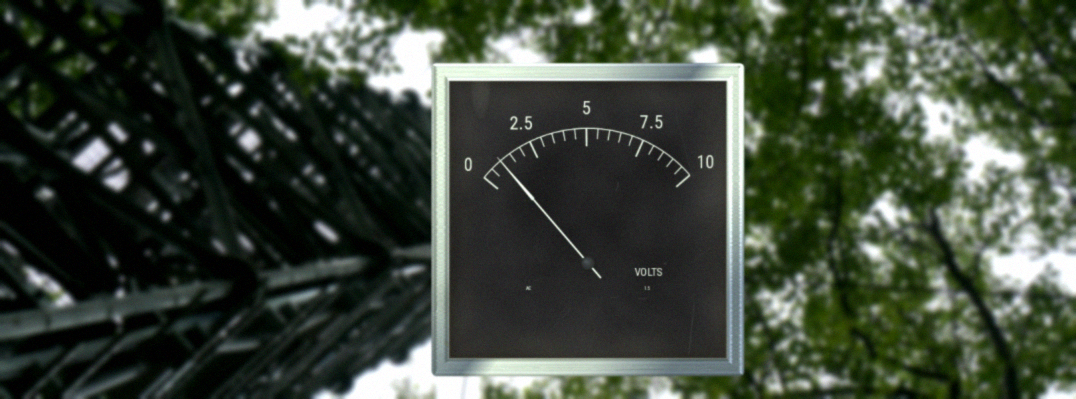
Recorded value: **1** V
